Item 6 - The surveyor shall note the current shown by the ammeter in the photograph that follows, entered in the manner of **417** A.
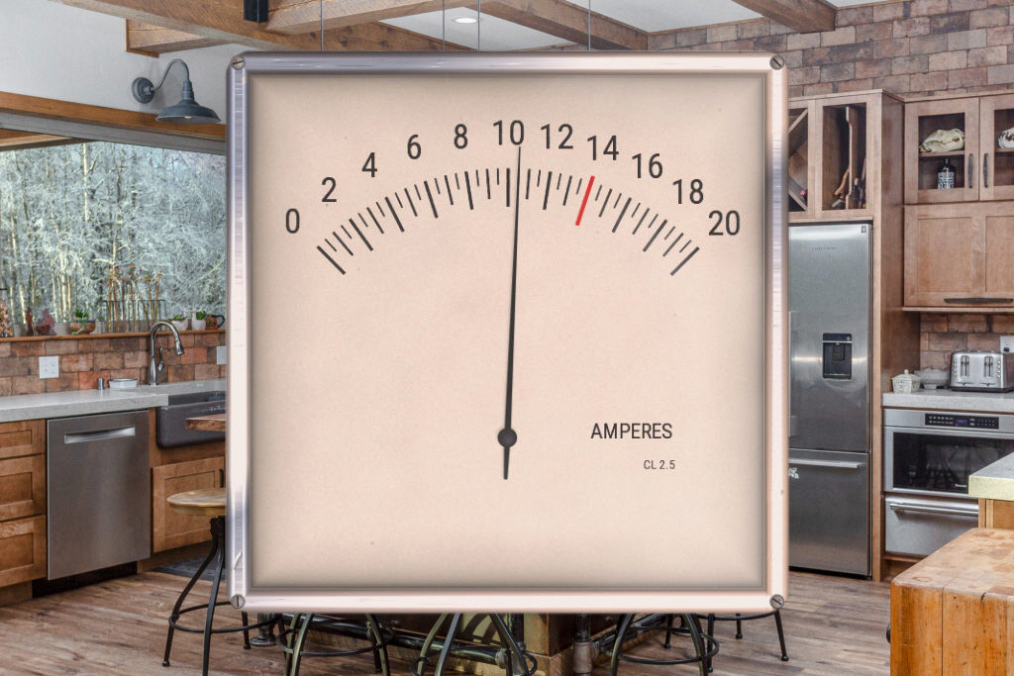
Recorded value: **10.5** A
